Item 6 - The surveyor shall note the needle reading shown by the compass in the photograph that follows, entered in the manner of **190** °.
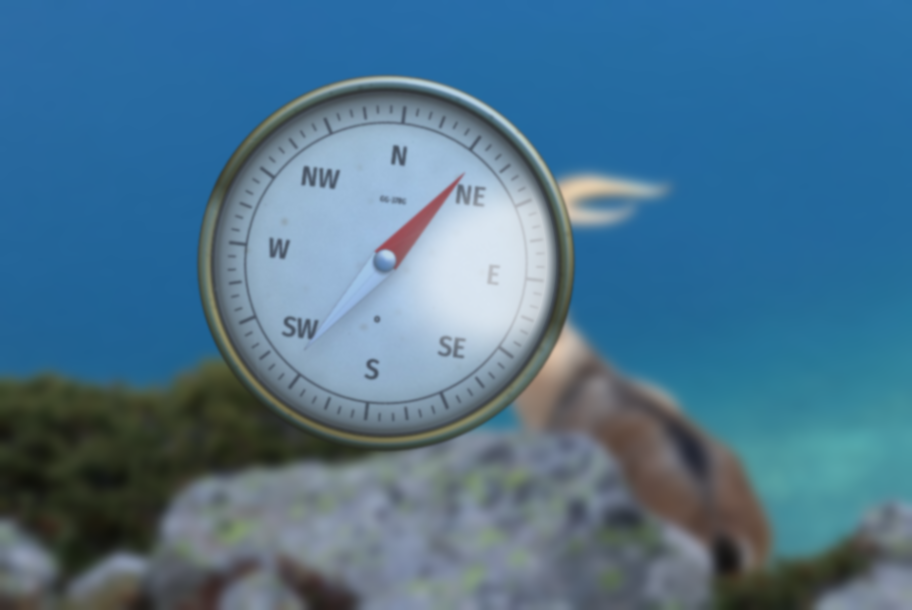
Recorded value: **35** °
